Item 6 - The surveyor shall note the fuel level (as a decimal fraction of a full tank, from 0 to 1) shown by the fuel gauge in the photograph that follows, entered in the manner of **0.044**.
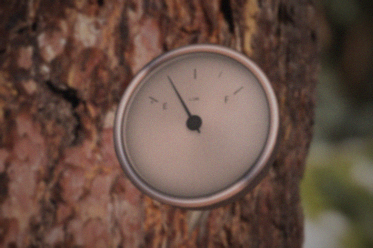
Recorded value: **0.25**
